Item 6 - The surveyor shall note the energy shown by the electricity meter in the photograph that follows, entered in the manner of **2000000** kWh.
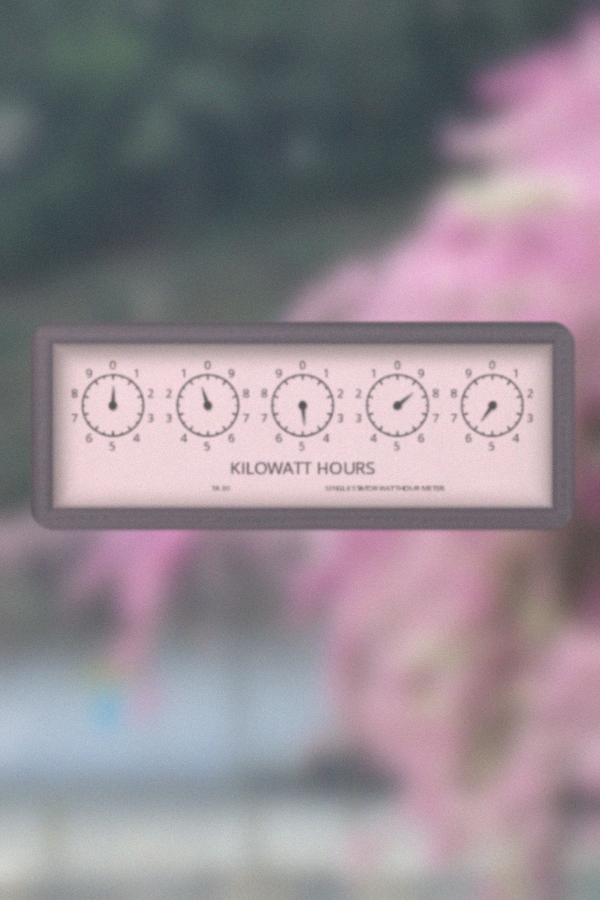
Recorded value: **486** kWh
